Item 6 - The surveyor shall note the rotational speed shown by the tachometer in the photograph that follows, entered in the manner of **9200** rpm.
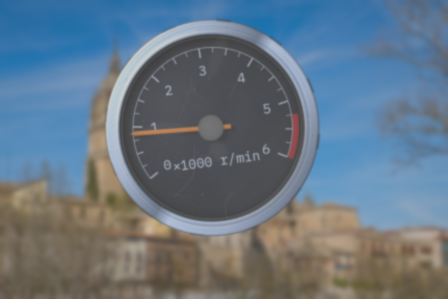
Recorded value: **875** rpm
